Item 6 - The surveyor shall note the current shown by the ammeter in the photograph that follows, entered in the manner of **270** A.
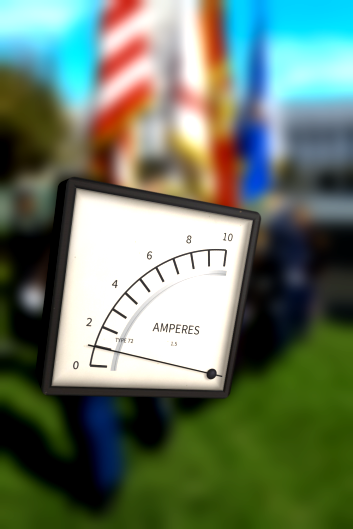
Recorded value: **1** A
